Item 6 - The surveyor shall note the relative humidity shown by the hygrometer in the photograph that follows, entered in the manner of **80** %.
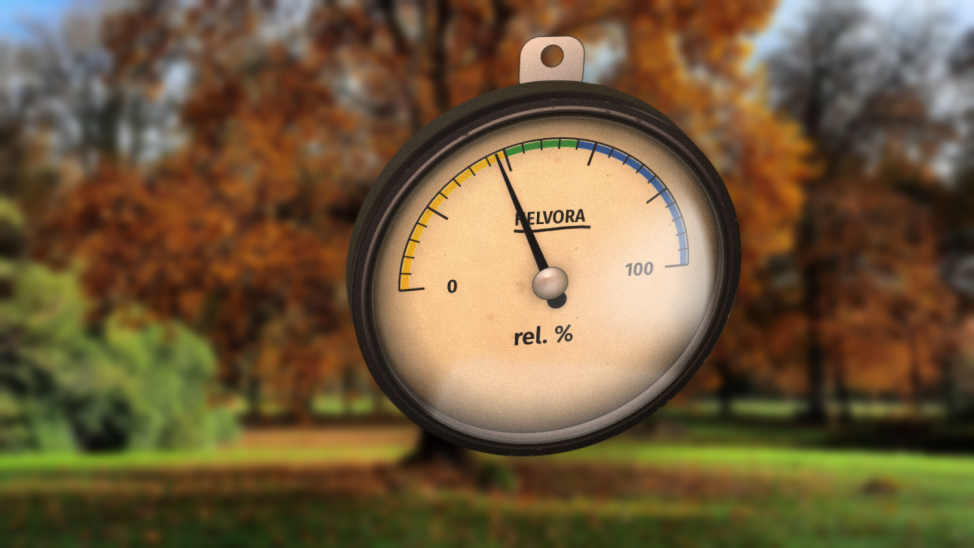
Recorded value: **38** %
